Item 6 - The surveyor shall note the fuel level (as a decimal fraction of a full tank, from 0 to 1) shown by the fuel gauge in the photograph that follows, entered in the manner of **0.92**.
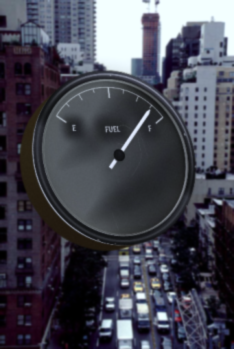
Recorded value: **0.875**
